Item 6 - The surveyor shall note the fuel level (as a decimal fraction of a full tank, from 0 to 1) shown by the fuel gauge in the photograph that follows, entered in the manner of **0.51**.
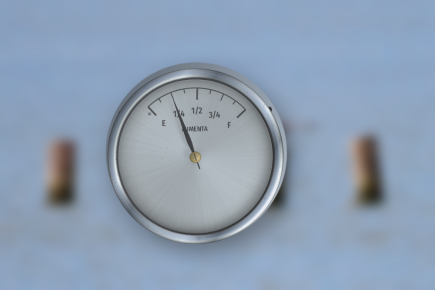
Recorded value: **0.25**
